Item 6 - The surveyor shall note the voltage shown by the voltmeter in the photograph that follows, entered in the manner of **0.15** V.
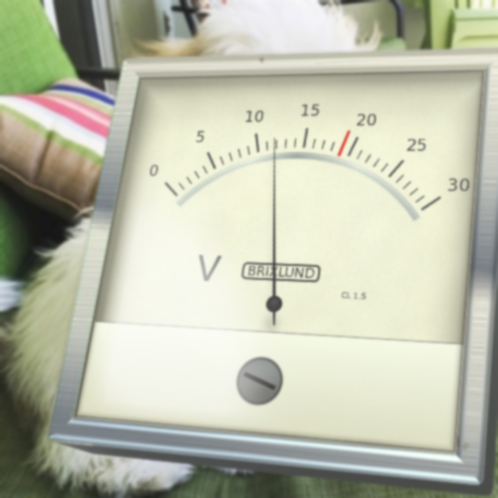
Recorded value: **12** V
